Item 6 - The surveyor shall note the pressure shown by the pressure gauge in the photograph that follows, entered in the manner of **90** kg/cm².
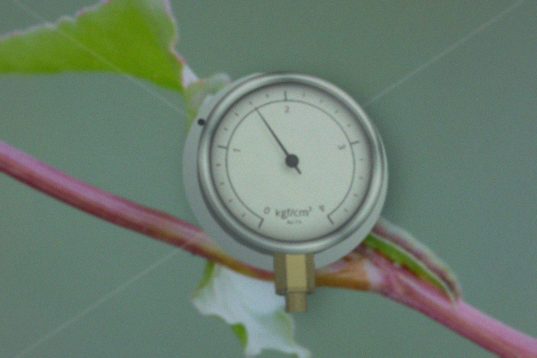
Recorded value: **1.6** kg/cm²
